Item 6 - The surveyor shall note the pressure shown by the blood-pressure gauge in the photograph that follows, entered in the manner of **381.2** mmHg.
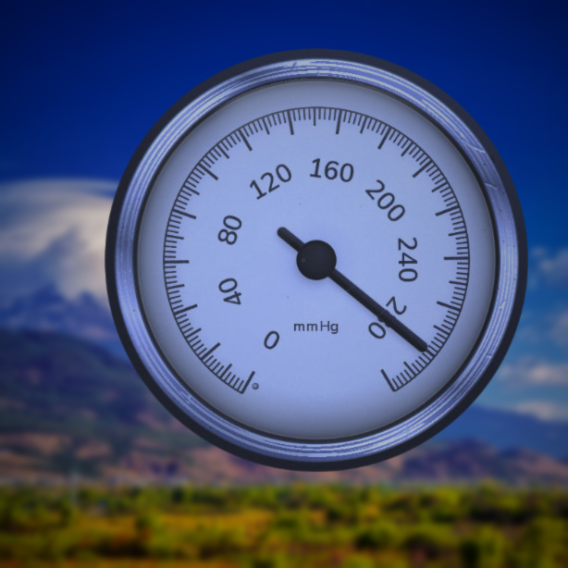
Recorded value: **280** mmHg
